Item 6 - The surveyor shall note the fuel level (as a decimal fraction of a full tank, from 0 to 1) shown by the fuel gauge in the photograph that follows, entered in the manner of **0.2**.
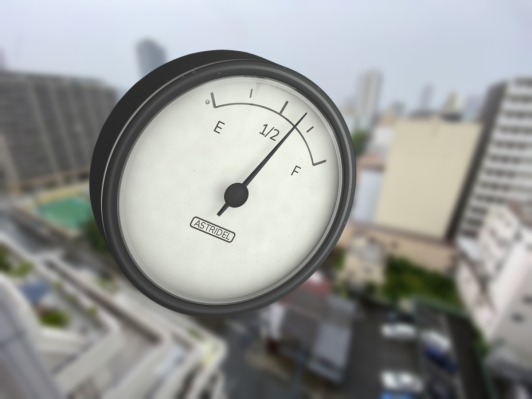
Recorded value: **0.625**
